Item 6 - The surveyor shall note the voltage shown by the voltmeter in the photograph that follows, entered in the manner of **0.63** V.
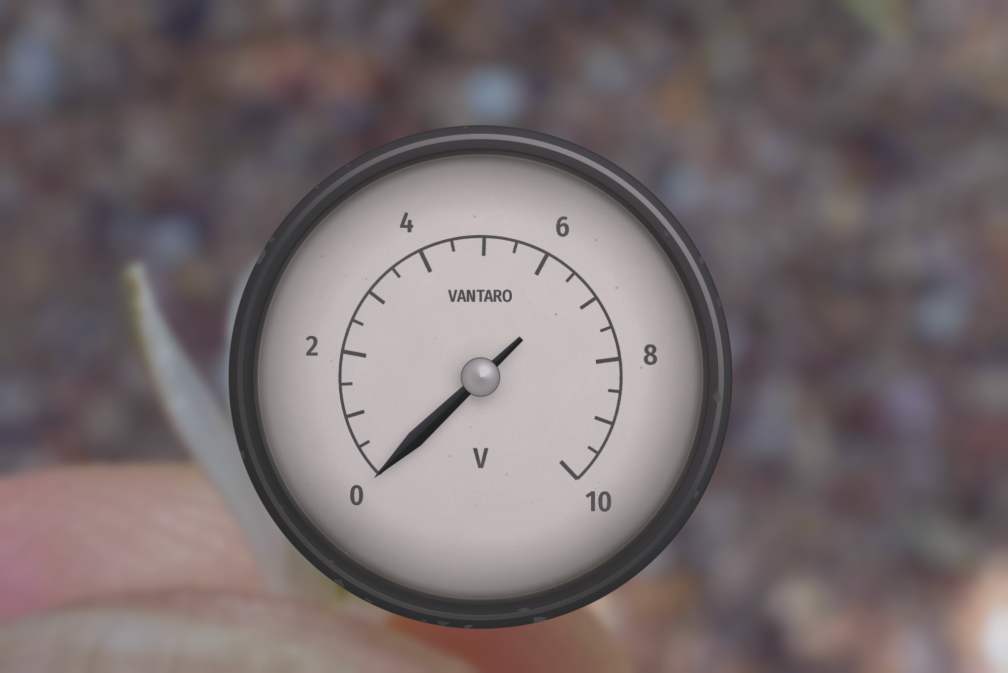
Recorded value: **0** V
